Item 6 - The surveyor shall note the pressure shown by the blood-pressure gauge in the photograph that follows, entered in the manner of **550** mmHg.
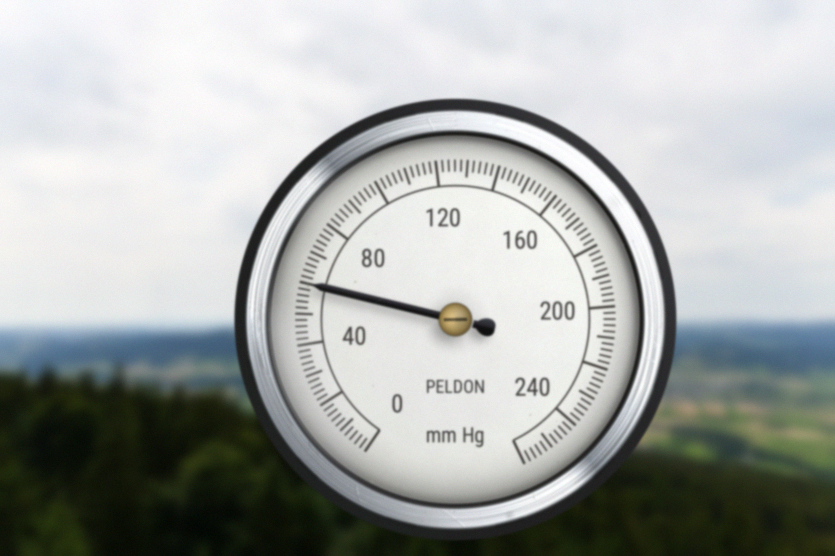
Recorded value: **60** mmHg
